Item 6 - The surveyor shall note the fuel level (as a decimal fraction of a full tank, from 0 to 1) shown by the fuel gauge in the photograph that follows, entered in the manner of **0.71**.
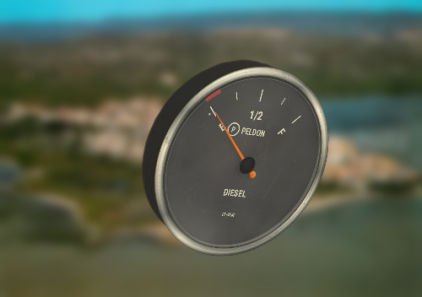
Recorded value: **0**
